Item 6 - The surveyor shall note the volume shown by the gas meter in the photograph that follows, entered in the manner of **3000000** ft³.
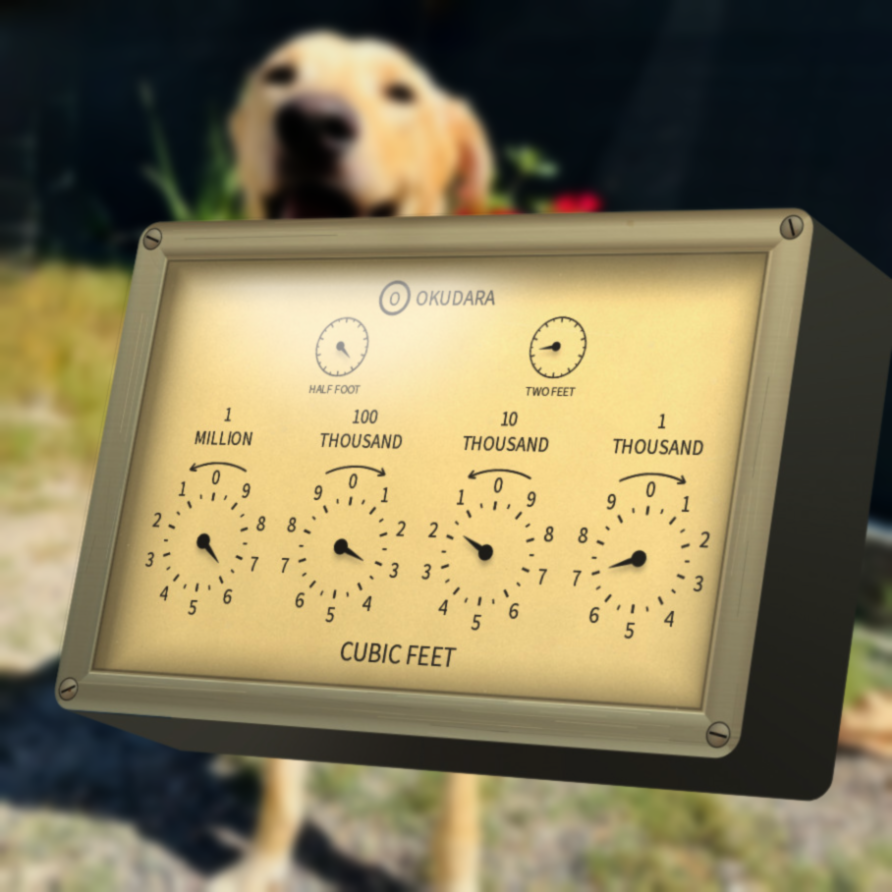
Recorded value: **631700** ft³
